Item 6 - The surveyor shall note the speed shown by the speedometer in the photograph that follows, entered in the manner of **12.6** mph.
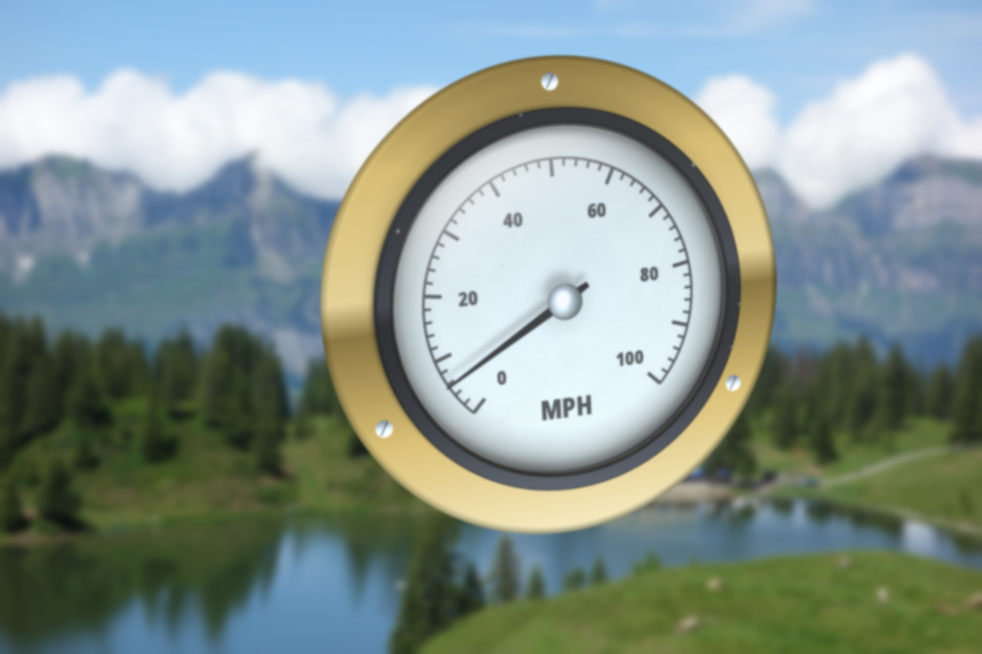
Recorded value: **6** mph
